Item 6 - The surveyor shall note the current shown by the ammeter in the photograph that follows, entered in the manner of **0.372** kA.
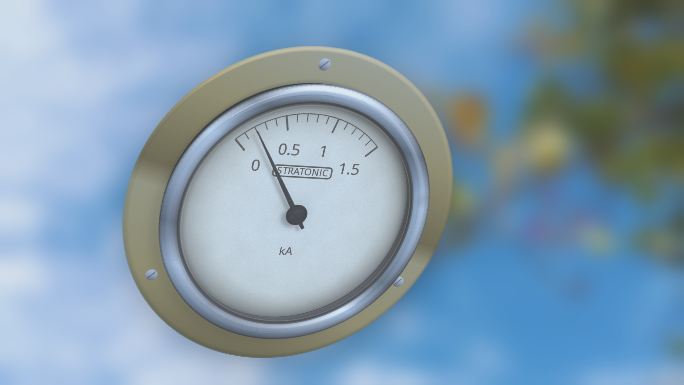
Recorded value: **0.2** kA
